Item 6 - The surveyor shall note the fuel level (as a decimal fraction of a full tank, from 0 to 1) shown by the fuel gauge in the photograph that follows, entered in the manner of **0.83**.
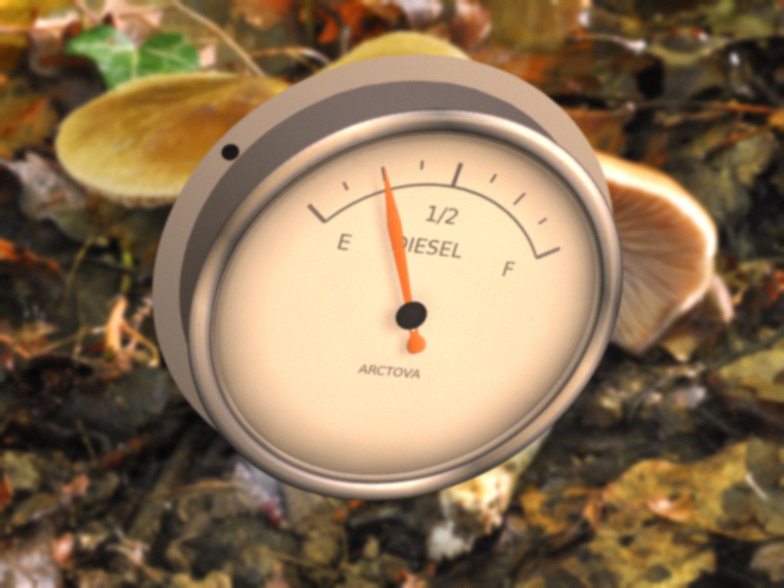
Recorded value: **0.25**
